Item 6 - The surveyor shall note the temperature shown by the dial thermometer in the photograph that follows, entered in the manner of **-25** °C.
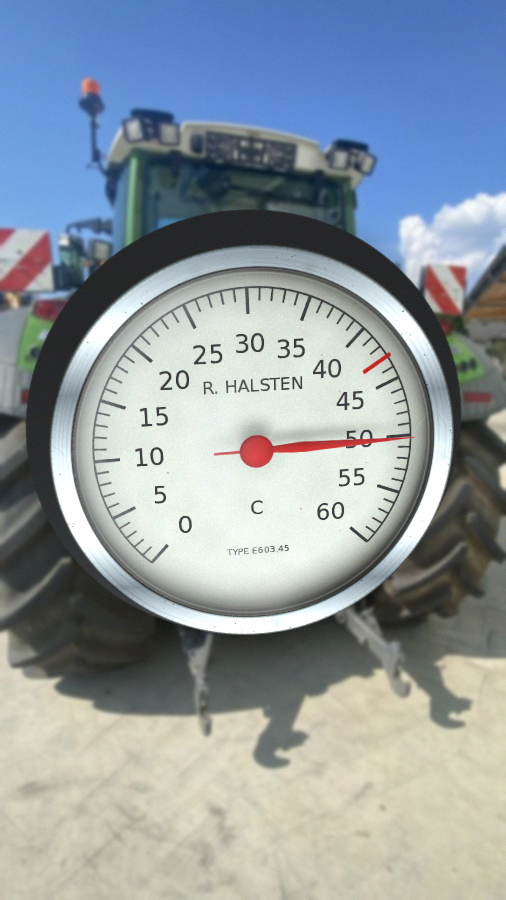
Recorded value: **50** °C
